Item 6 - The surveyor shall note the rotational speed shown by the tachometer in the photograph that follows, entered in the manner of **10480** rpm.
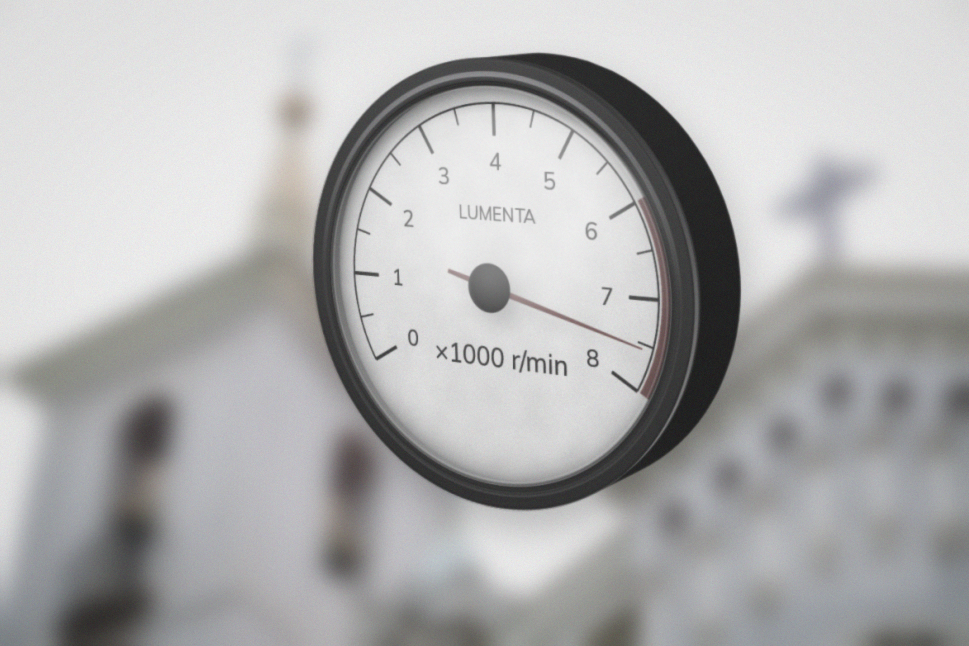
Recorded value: **7500** rpm
